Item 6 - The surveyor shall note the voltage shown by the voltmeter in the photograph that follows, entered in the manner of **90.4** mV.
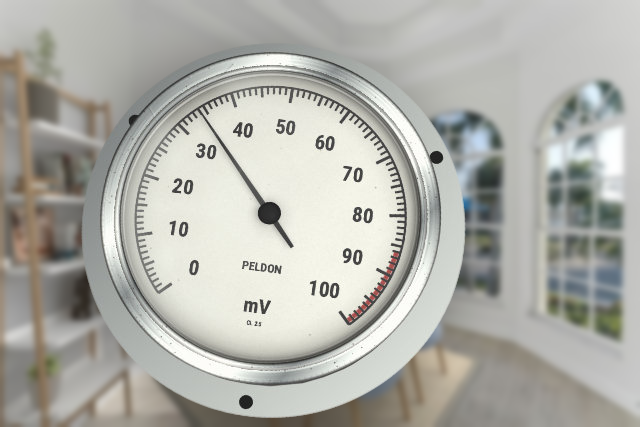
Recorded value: **34** mV
